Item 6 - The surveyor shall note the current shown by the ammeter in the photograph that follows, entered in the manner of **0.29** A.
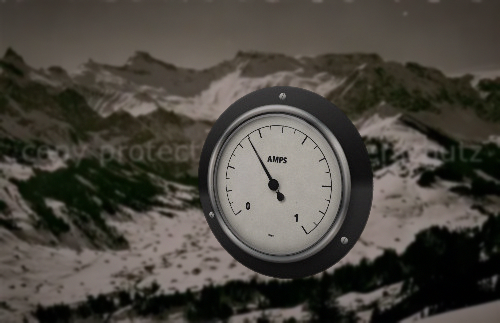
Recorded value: **0.35** A
